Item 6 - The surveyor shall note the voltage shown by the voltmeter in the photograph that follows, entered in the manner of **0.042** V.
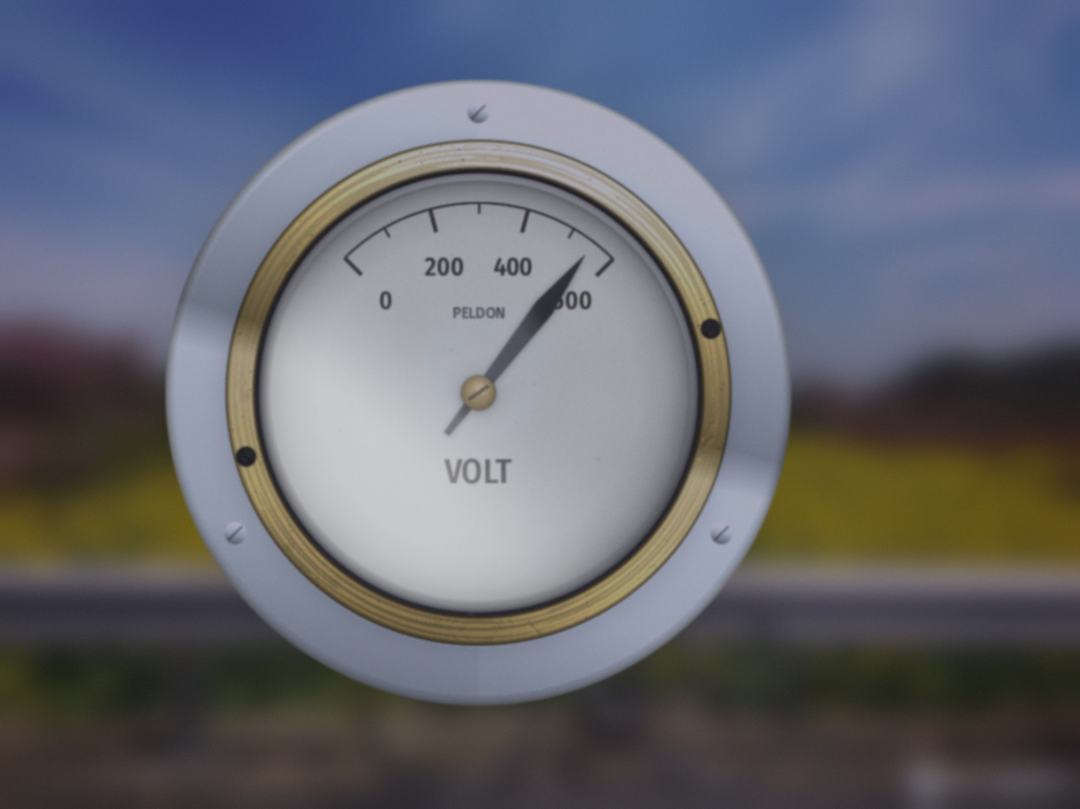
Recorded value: **550** V
